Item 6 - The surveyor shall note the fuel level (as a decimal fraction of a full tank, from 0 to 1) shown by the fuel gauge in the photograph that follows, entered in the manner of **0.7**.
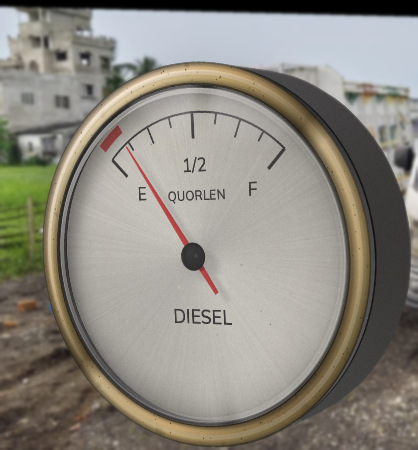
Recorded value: **0.125**
